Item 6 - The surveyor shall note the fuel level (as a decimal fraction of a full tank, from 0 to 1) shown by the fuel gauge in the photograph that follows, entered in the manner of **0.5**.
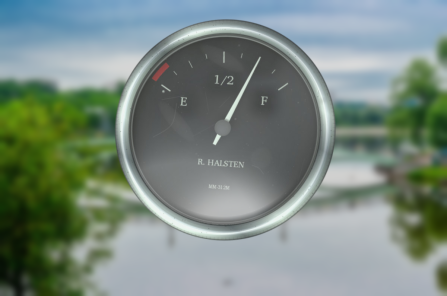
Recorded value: **0.75**
